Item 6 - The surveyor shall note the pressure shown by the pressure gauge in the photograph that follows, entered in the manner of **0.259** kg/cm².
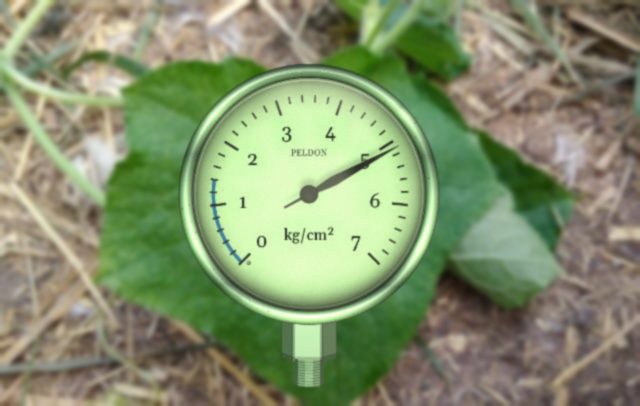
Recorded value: **5.1** kg/cm²
